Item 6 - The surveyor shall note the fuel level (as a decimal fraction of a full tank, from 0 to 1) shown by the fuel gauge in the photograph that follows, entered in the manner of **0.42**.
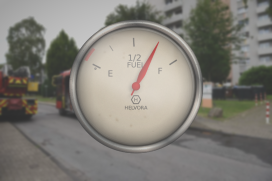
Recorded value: **0.75**
